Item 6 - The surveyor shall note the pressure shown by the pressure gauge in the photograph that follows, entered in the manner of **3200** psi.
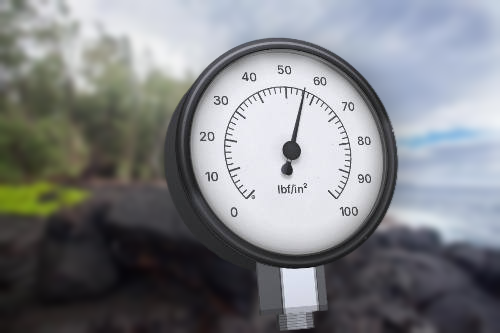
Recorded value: **56** psi
